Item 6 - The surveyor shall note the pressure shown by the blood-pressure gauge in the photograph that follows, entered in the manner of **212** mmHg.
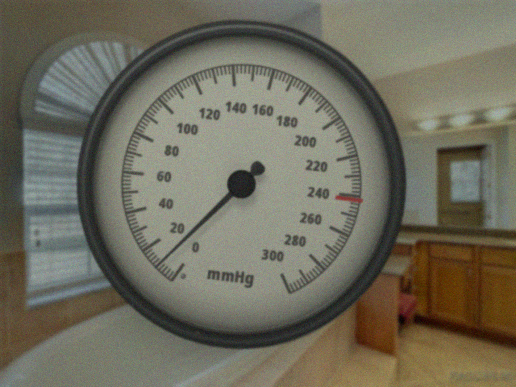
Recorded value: **10** mmHg
